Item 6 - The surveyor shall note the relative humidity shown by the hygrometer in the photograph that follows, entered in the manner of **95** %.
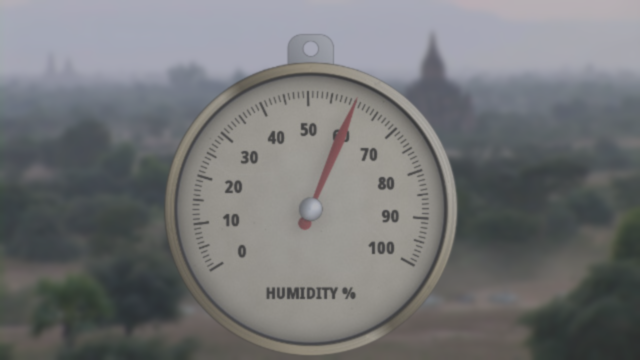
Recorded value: **60** %
